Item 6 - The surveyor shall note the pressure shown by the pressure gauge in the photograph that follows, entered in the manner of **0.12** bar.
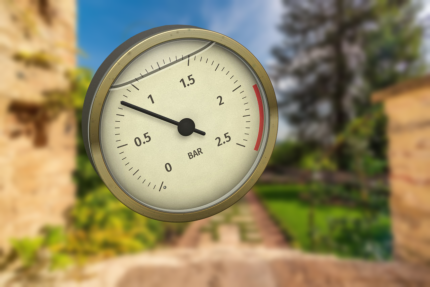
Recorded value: **0.85** bar
